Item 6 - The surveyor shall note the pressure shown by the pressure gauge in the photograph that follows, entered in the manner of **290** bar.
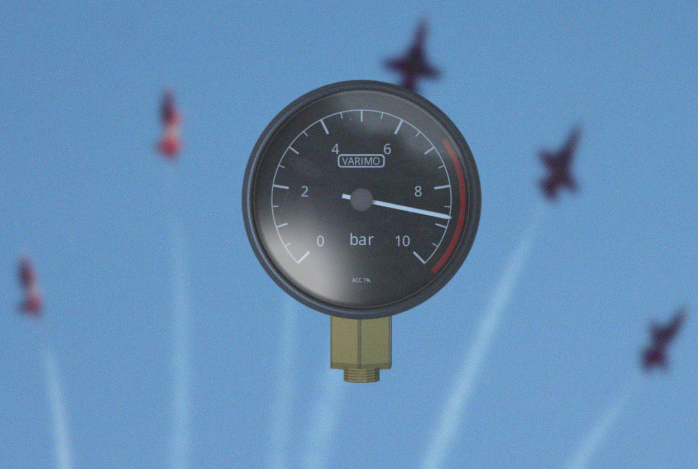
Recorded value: **8.75** bar
